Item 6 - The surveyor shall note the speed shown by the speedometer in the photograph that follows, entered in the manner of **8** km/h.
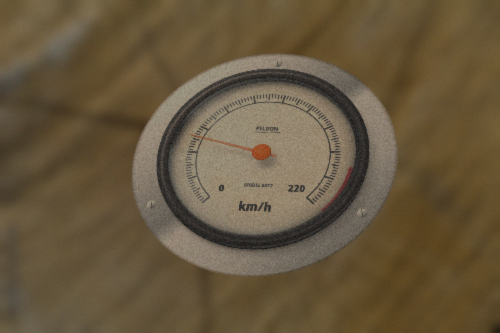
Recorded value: **50** km/h
